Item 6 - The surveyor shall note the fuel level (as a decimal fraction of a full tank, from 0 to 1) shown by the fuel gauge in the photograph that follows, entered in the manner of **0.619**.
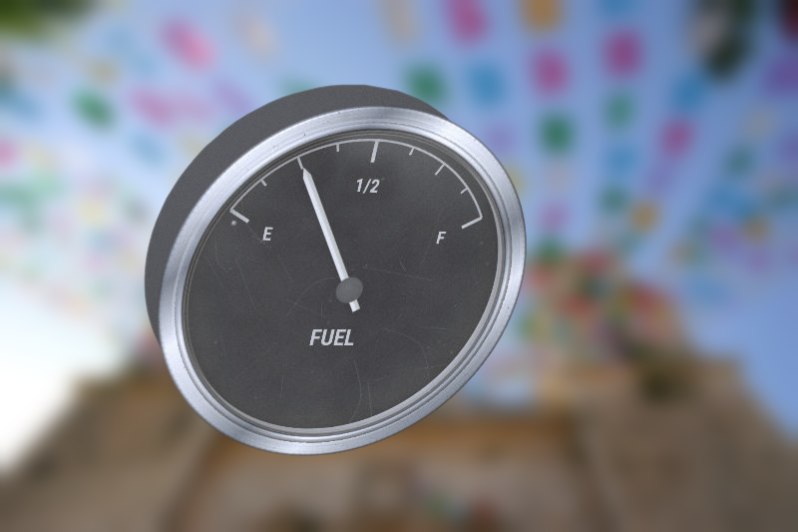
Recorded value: **0.25**
